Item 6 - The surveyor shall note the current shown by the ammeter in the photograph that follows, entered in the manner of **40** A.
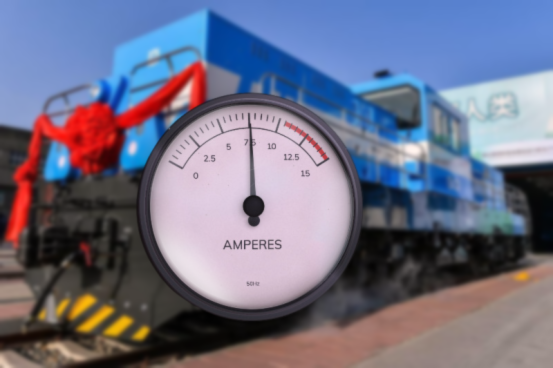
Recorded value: **7.5** A
